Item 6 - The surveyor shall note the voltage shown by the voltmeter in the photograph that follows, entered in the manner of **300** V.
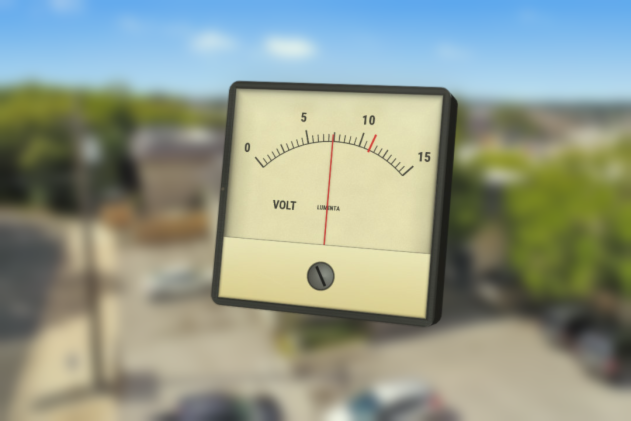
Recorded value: **7.5** V
